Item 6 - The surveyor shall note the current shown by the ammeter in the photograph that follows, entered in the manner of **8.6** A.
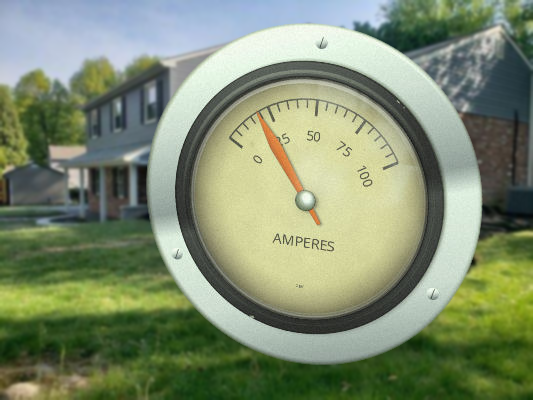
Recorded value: **20** A
